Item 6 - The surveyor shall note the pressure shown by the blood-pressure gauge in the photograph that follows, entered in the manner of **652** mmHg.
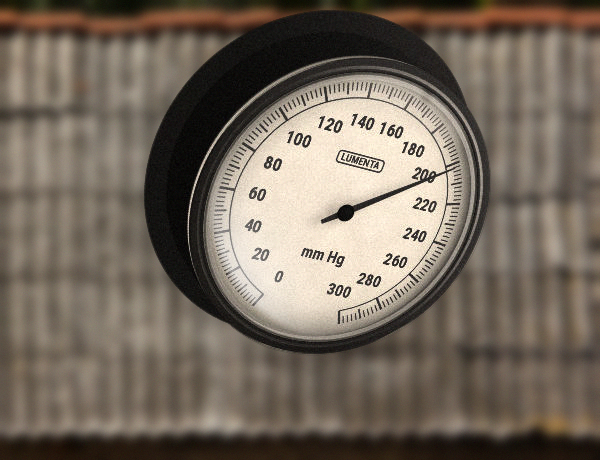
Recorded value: **200** mmHg
